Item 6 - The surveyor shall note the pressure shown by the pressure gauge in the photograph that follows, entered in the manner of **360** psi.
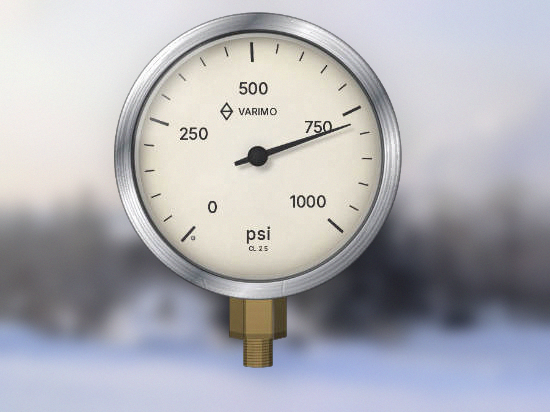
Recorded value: **775** psi
